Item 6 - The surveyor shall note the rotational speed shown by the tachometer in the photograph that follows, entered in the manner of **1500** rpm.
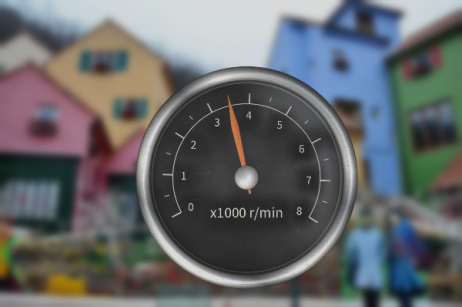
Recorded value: **3500** rpm
